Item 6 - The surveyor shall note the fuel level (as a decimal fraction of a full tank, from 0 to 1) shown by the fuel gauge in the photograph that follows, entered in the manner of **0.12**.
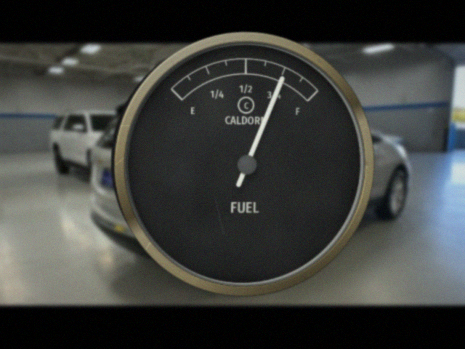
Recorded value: **0.75**
